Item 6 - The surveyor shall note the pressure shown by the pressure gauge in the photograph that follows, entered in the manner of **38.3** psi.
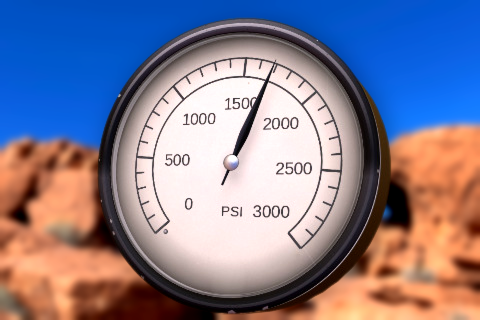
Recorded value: **1700** psi
